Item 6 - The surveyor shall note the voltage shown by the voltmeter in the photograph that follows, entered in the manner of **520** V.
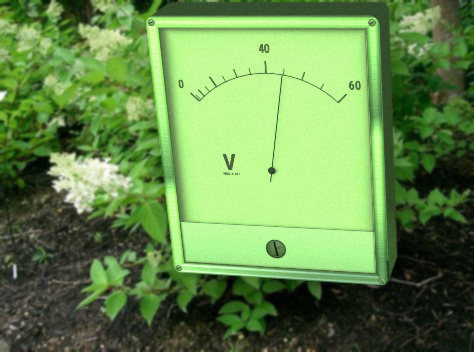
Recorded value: **45** V
